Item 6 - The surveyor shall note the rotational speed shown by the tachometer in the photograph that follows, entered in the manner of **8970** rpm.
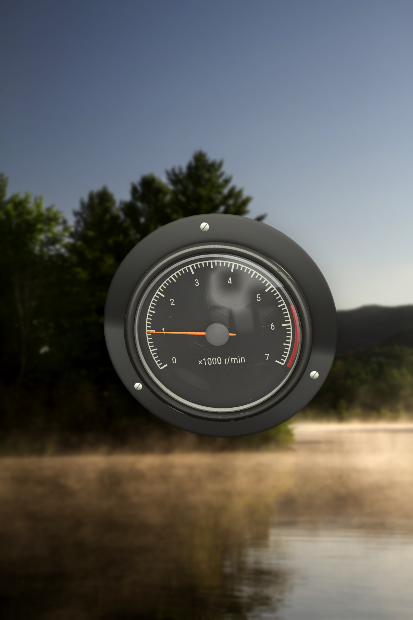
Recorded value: **1000** rpm
